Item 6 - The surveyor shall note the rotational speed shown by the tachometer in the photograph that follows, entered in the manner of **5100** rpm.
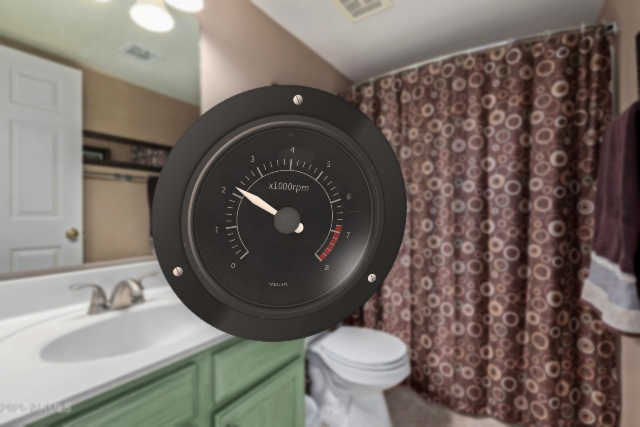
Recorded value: **2200** rpm
